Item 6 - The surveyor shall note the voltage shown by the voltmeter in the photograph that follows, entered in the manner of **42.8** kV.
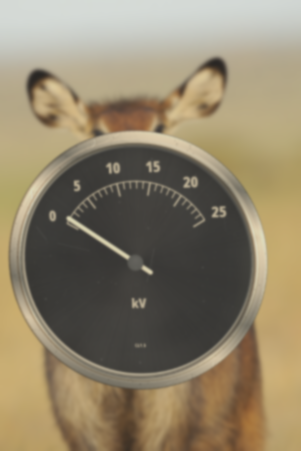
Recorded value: **1** kV
